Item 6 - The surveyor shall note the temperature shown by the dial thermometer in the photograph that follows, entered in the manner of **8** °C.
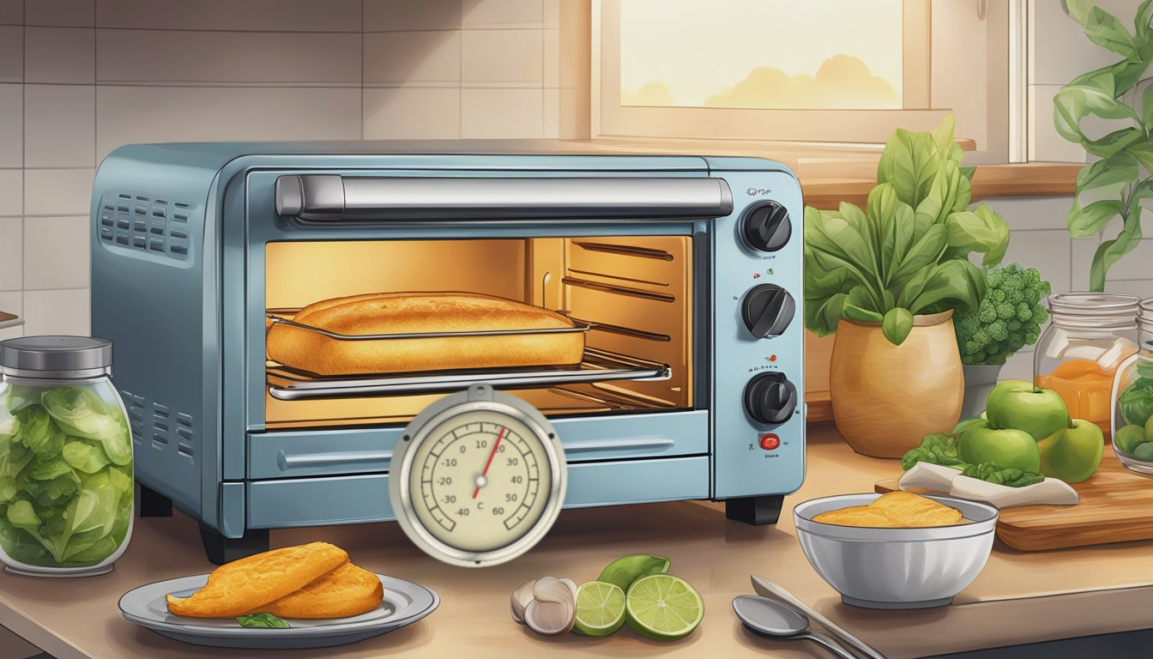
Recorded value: **17.5** °C
